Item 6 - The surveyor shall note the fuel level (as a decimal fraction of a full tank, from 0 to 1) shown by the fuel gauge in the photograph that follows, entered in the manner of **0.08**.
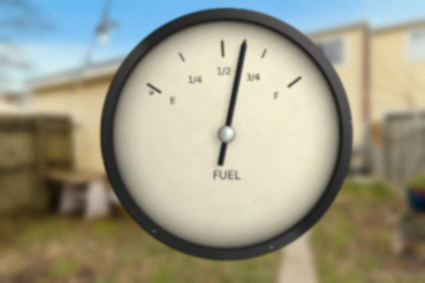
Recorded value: **0.625**
